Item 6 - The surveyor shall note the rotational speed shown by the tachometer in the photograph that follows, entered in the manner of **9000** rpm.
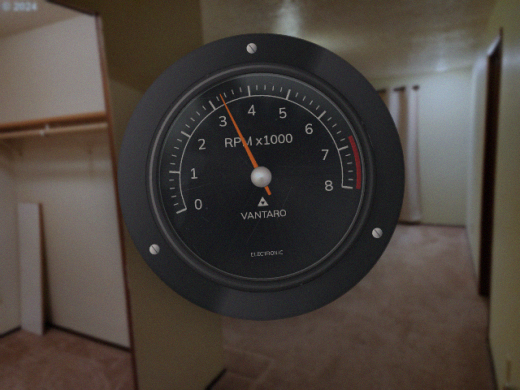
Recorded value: **3300** rpm
